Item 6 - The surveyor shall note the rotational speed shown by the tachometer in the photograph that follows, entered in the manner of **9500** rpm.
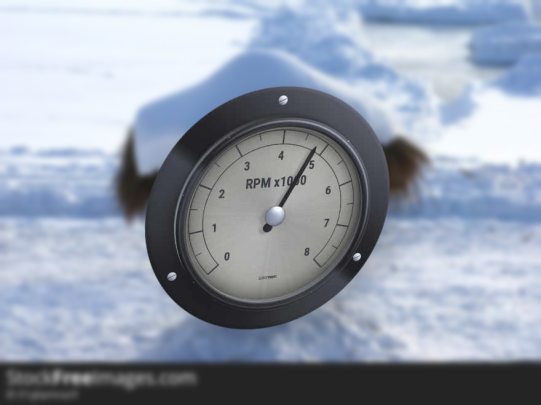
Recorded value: **4750** rpm
